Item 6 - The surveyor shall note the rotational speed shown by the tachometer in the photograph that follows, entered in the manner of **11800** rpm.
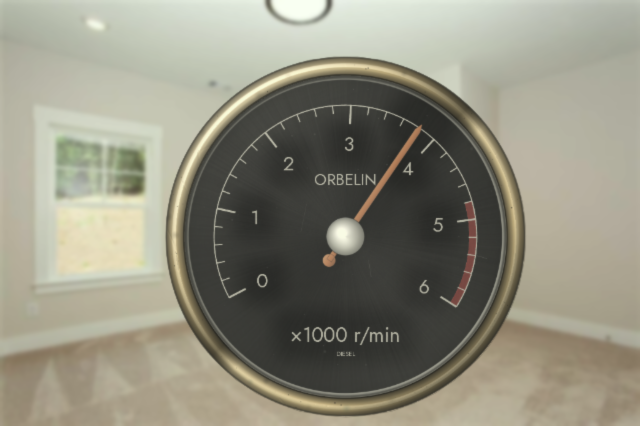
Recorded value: **3800** rpm
